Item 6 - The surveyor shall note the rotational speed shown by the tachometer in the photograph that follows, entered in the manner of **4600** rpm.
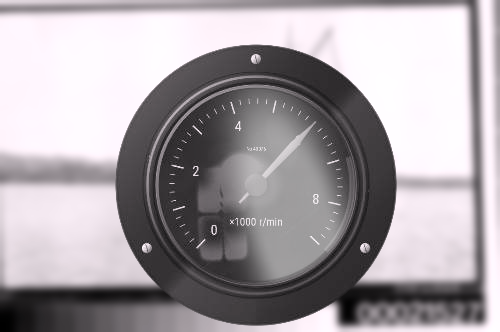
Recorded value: **6000** rpm
